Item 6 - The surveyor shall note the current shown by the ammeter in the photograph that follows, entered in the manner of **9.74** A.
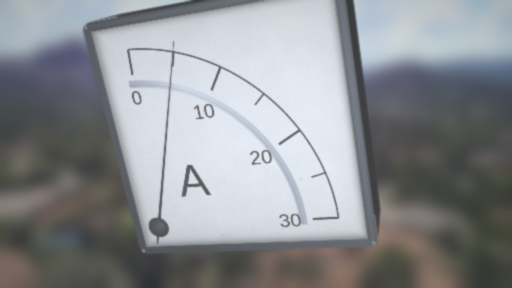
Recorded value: **5** A
